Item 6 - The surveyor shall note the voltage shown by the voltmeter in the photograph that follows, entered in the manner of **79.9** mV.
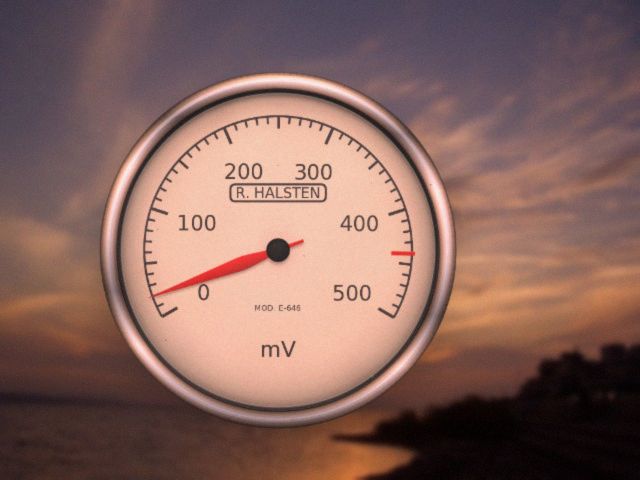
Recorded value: **20** mV
